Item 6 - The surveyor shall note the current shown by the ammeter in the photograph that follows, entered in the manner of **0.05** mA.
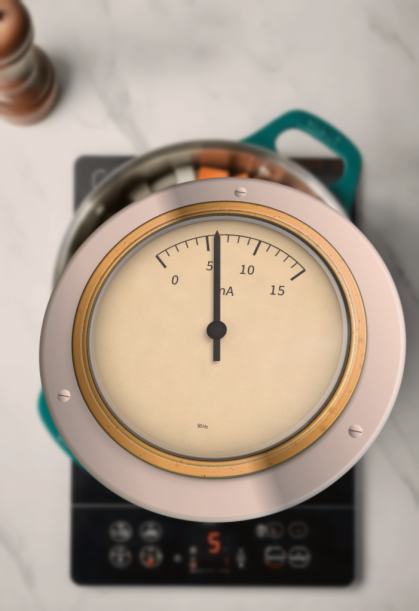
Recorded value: **6** mA
